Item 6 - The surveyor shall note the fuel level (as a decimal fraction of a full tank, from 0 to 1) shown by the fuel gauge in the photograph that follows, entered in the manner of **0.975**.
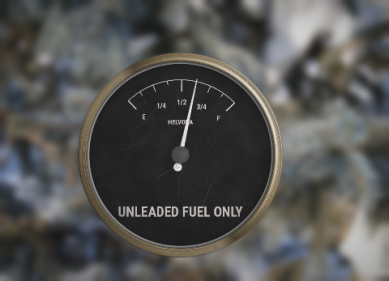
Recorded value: **0.625**
